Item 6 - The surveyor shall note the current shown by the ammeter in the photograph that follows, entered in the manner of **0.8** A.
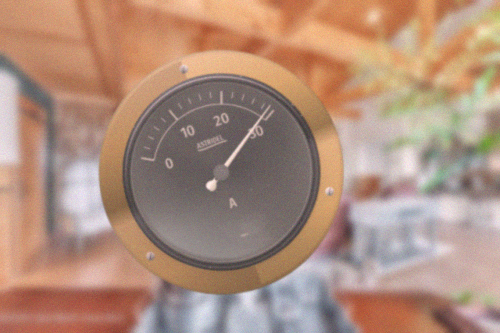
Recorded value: **29** A
